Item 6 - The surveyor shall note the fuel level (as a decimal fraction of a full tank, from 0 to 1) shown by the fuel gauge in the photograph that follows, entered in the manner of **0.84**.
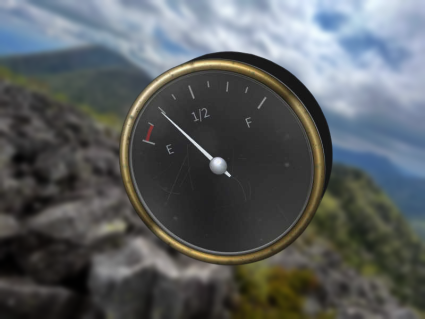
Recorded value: **0.25**
